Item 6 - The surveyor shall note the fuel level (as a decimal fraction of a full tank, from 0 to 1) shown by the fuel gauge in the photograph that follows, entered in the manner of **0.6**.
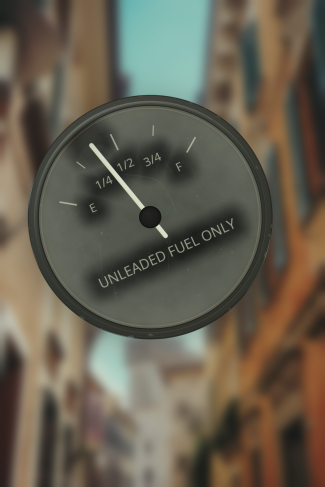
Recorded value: **0.375**
